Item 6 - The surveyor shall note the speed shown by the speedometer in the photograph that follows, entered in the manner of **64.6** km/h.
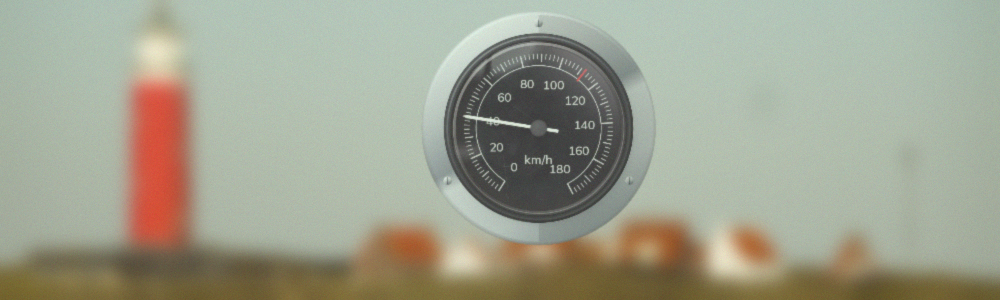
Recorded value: **40** km/h
